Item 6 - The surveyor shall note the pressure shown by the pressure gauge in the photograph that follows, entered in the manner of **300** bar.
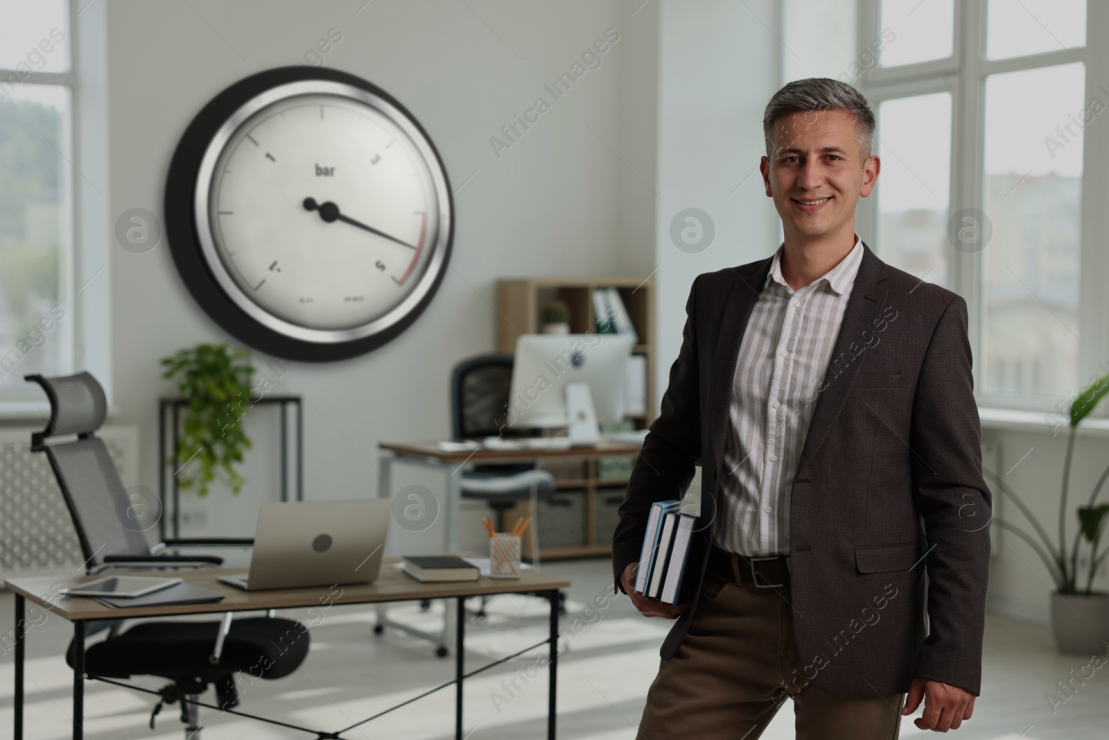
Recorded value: **4.5** bar
